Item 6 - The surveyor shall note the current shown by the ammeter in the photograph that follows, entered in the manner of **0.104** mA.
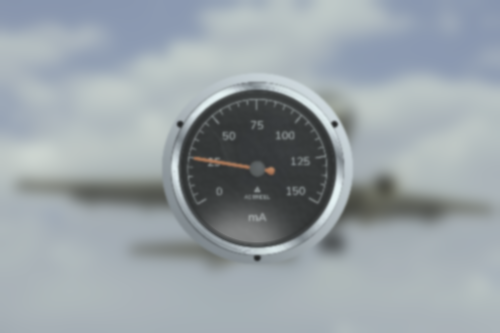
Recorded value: **25** mA
